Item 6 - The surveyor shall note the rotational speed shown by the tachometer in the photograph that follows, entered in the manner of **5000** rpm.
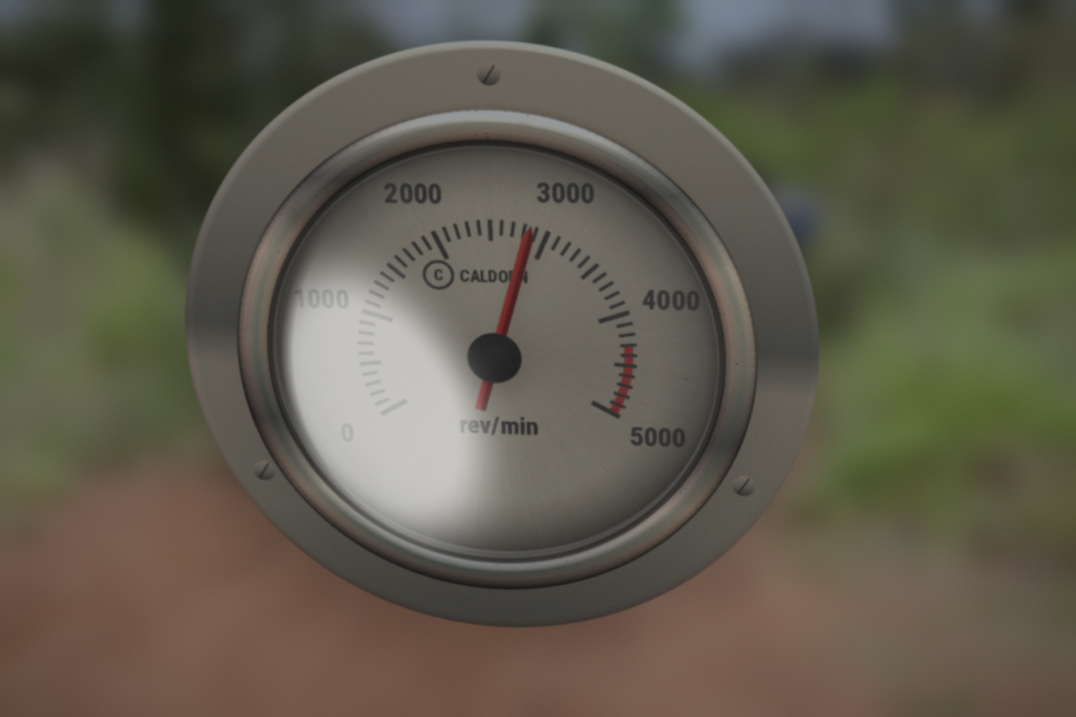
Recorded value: **2850** rpm
